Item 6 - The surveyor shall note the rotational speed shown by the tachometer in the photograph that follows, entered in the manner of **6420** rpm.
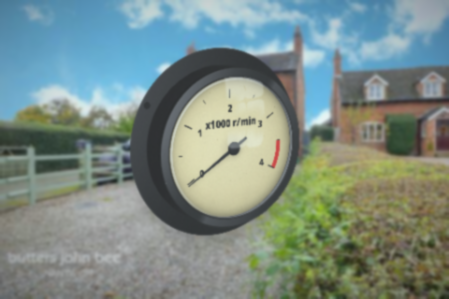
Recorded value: **0** rpm
